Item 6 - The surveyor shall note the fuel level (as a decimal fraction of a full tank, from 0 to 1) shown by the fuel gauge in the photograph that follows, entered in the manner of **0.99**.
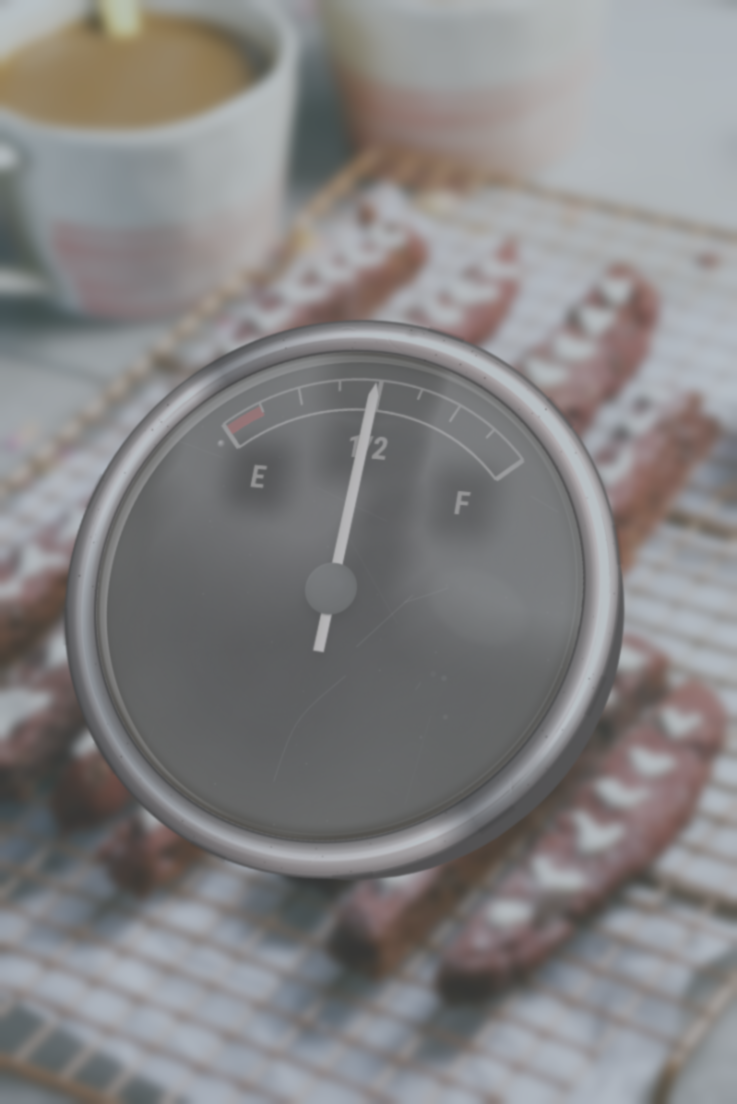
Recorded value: **0.5**
